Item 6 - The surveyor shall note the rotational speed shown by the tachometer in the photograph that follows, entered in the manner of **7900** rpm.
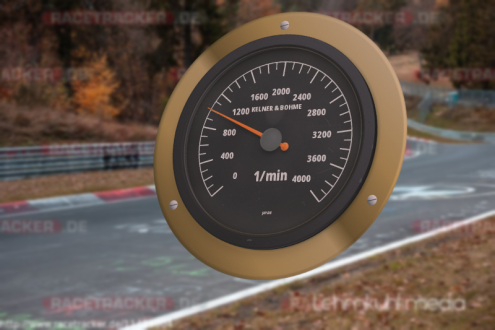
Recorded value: **1000** rpm
